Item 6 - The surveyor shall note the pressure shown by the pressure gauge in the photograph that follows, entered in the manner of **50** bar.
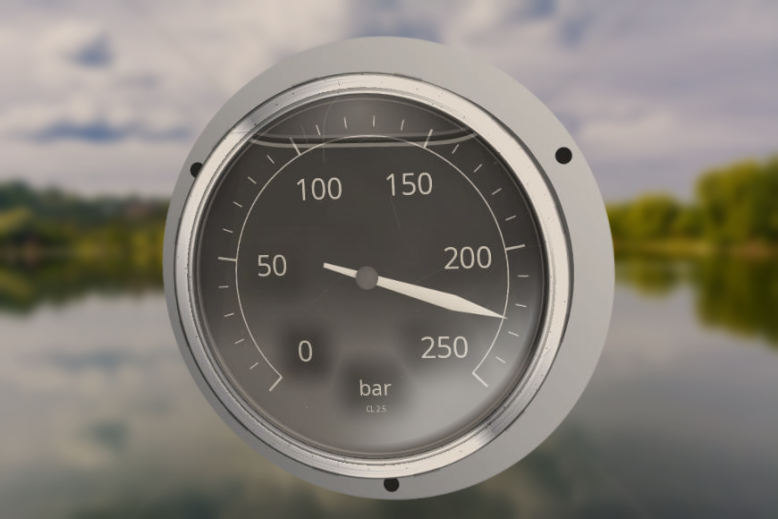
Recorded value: **225** bar
